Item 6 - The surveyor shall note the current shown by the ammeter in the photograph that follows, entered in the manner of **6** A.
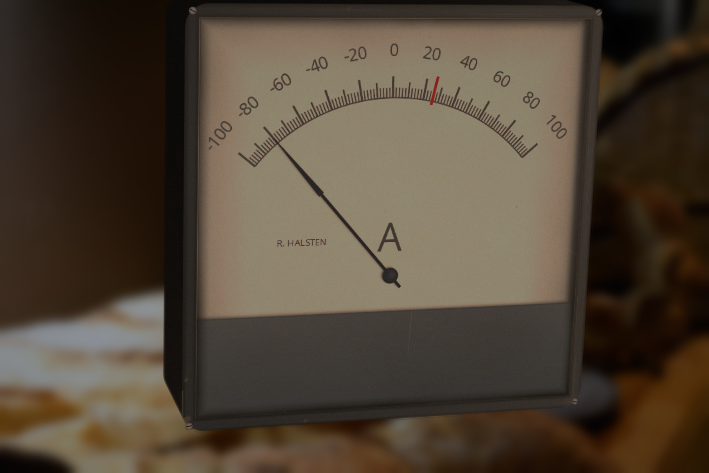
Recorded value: **-80** A
